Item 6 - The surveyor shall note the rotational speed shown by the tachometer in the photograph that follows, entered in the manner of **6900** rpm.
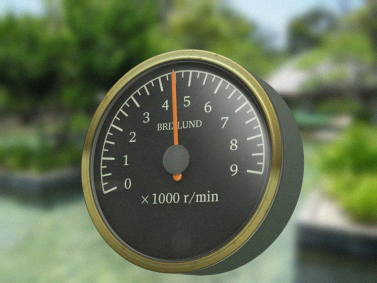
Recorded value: **4500** rpm
